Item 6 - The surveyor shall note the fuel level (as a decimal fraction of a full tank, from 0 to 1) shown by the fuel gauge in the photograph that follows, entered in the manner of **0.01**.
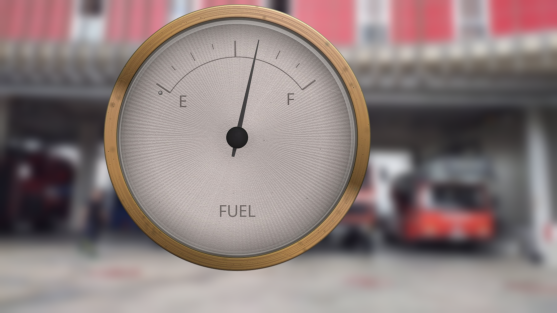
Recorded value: **0.625**
